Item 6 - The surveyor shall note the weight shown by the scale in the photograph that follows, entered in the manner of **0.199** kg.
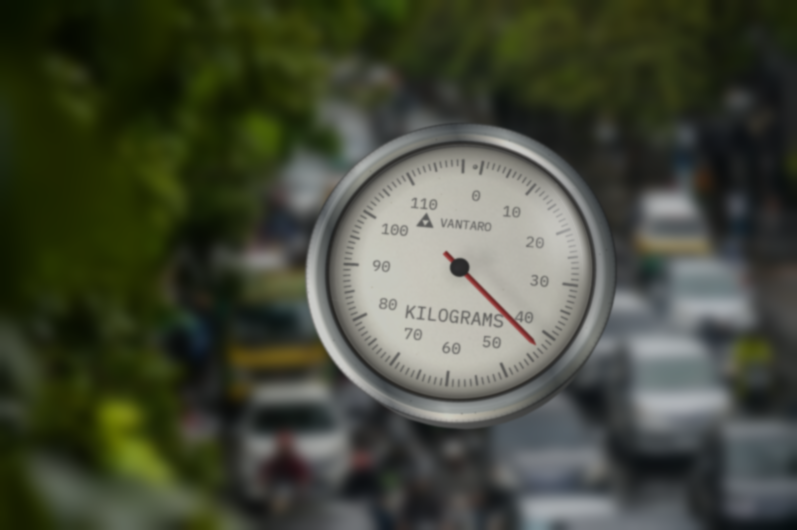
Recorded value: **43** kg
